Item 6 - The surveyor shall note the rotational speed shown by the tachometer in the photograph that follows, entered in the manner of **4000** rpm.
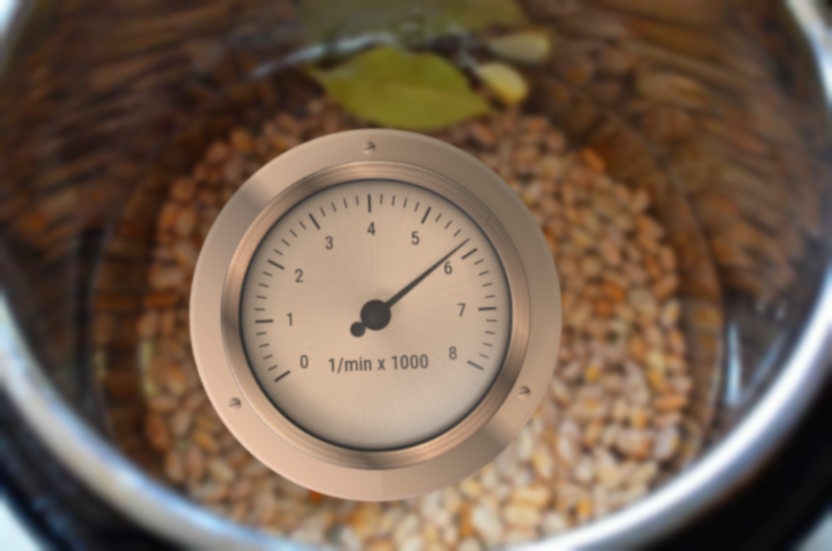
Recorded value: **5800** rpm
